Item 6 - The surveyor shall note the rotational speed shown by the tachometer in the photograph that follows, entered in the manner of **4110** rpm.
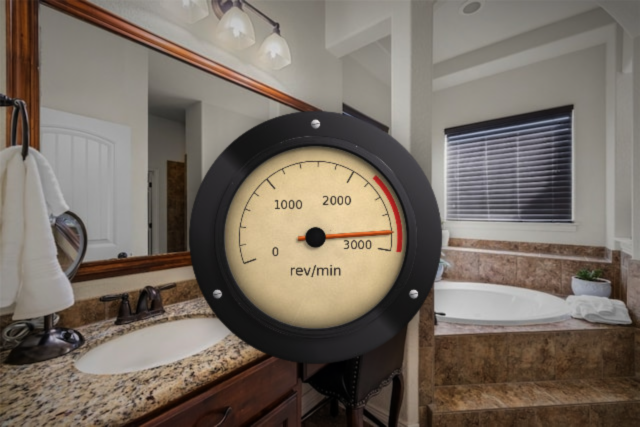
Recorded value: **2800** rpm
